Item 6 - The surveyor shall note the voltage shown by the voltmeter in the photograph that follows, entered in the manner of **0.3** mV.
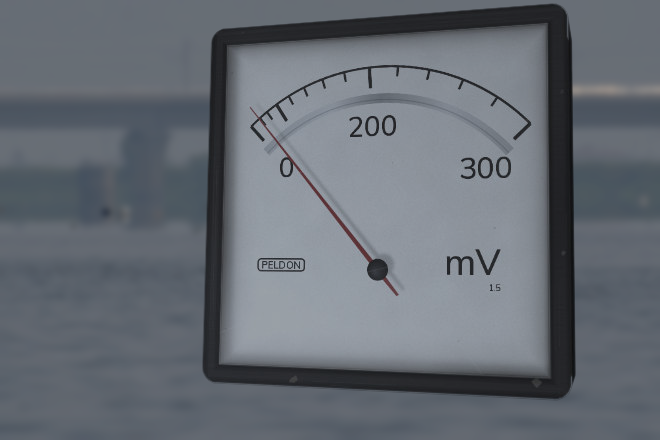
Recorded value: **60** mV
